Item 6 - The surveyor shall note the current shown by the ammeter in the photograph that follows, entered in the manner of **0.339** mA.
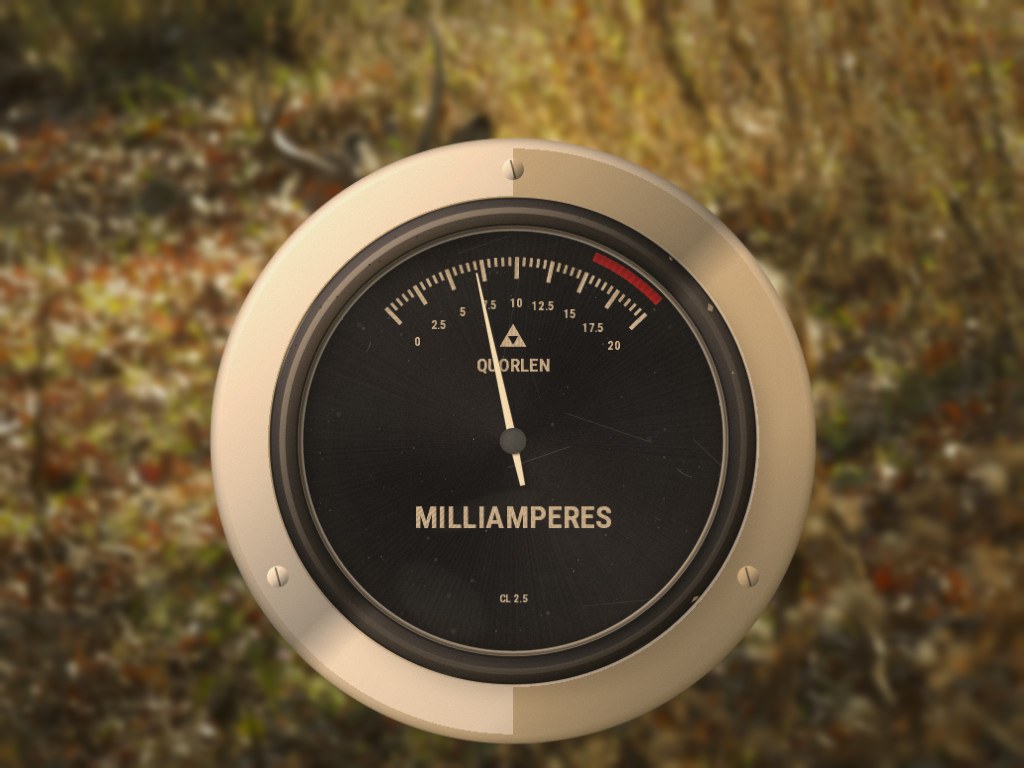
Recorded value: **7** mA
